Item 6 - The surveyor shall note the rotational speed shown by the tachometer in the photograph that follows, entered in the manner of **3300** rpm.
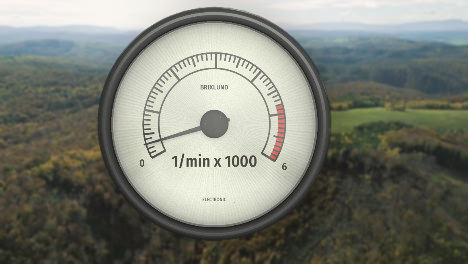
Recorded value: **300** rpm
